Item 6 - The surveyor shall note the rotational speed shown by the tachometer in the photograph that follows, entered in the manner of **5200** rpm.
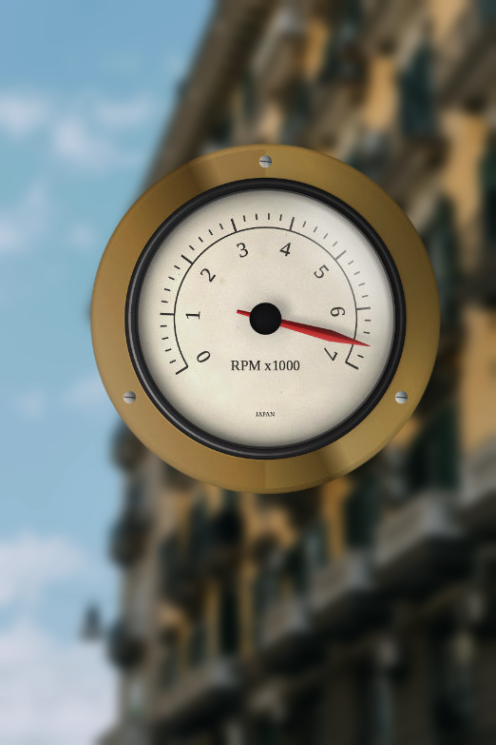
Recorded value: **6600** rpm
